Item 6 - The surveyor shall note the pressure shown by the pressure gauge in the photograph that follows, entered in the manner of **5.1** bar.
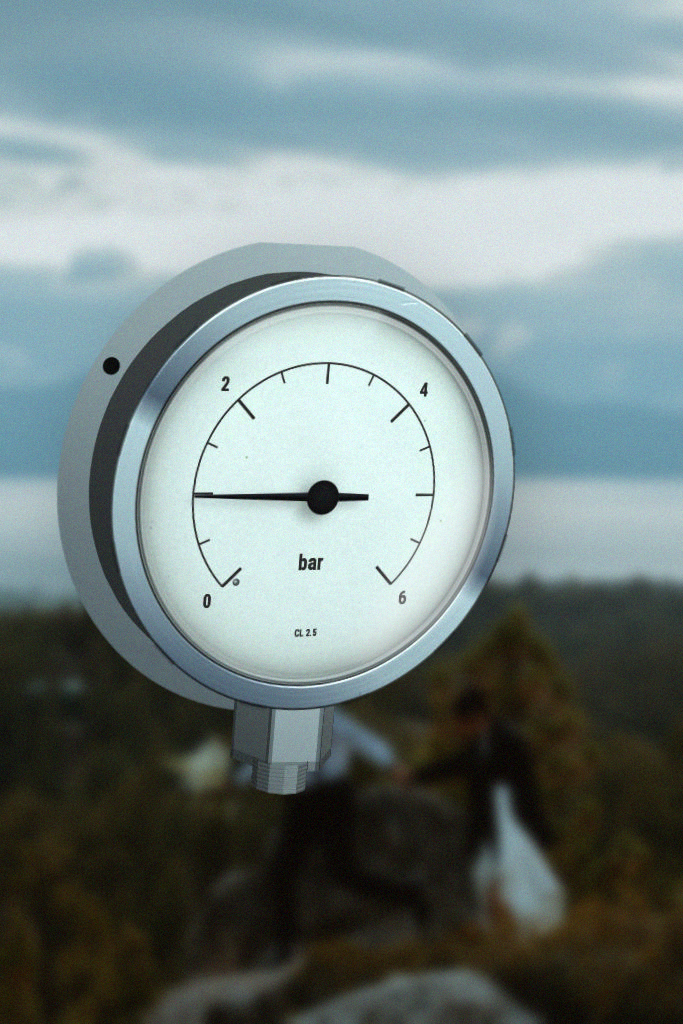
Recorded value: **1** bar
